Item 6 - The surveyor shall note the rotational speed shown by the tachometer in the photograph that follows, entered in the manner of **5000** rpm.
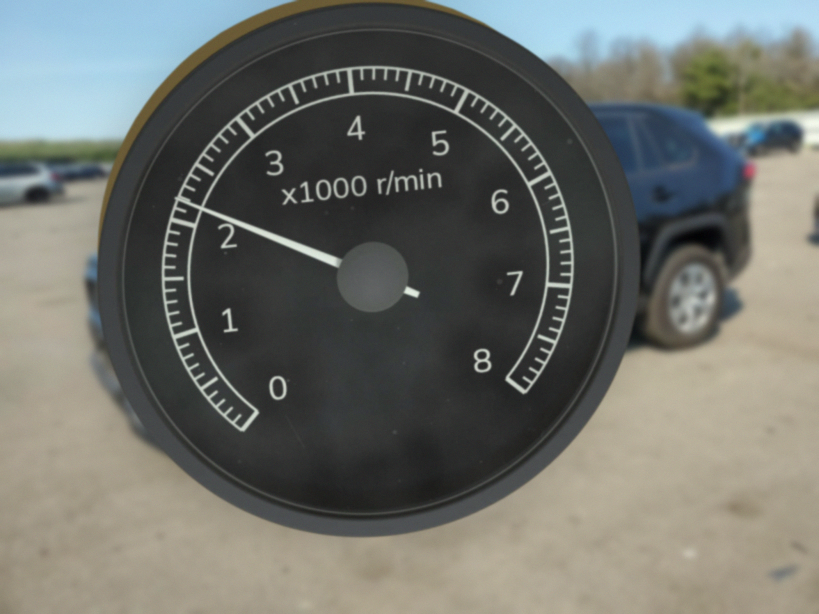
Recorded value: **2200** rpm
